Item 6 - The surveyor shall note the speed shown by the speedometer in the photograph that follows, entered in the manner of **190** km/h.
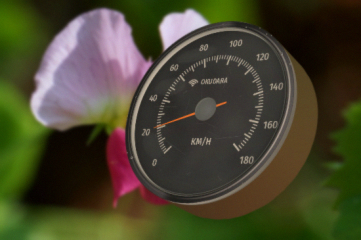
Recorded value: **20** km/h
